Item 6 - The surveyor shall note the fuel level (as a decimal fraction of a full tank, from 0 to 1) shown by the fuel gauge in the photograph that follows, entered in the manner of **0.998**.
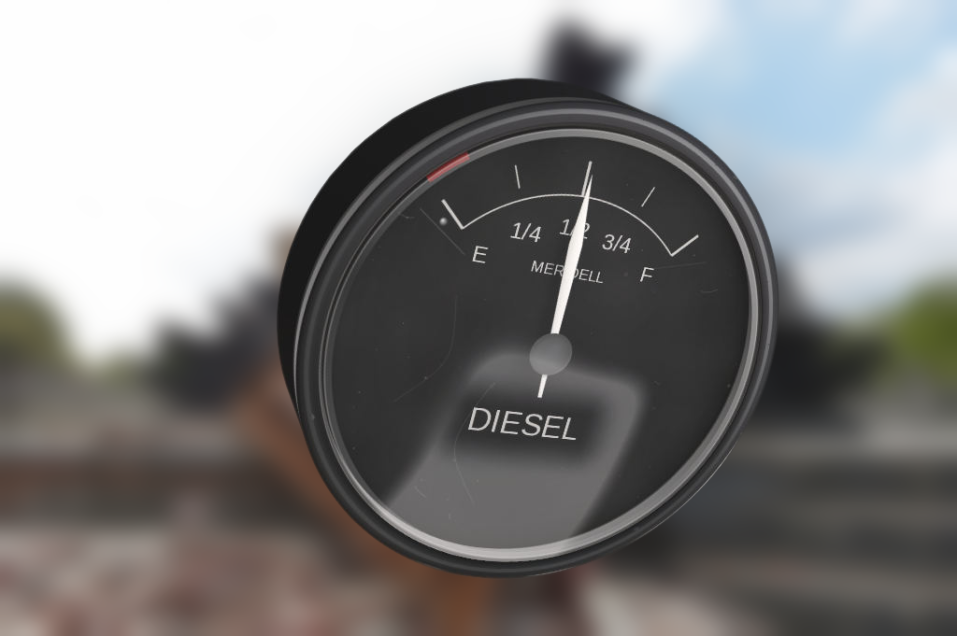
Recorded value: **0.5**
